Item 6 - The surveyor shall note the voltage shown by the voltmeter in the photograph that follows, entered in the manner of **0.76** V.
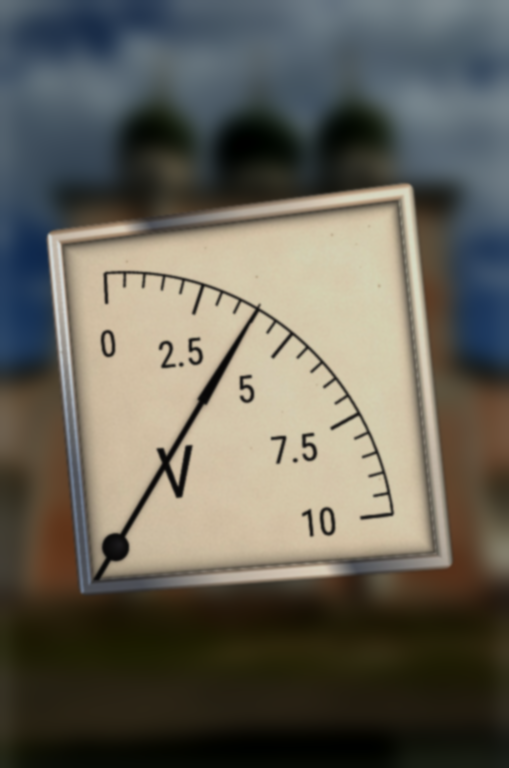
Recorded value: **4** V
